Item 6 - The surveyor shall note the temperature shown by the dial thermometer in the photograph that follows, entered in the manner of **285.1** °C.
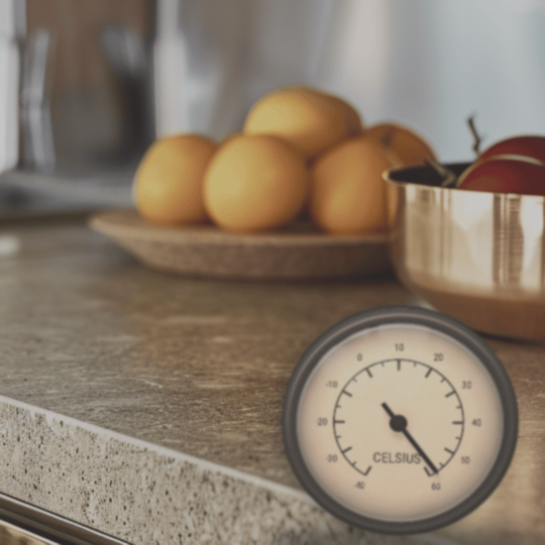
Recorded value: **57.5** °C
